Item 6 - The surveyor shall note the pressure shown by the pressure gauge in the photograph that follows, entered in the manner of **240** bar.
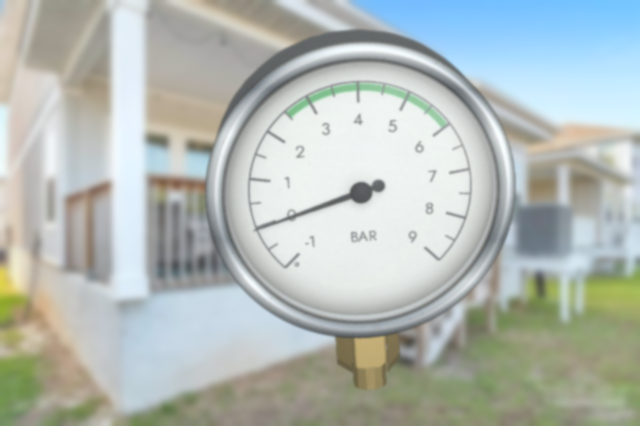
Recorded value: **0** bar
